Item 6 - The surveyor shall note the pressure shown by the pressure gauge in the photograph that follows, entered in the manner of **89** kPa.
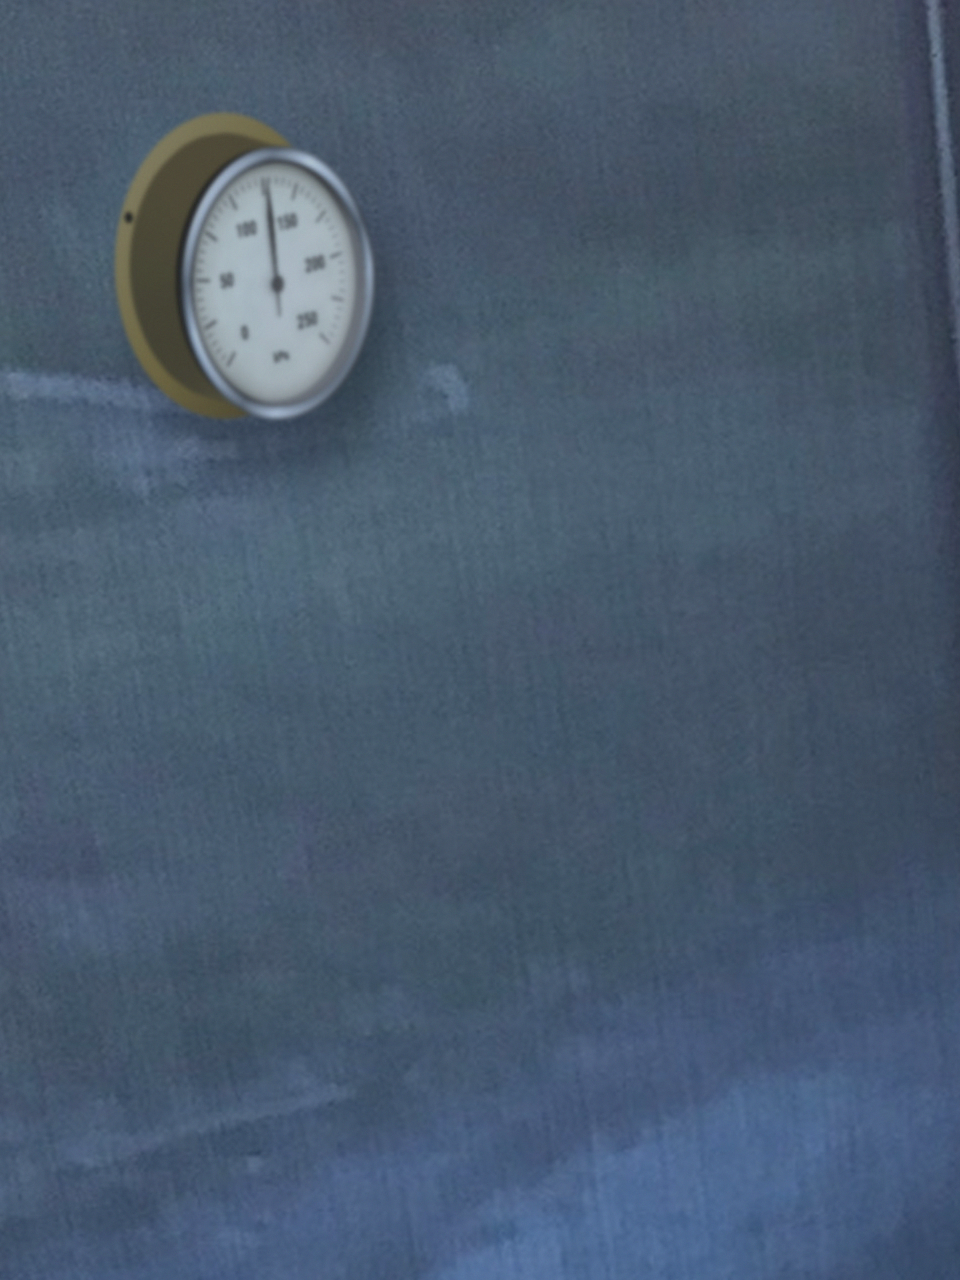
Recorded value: **125** kPa
